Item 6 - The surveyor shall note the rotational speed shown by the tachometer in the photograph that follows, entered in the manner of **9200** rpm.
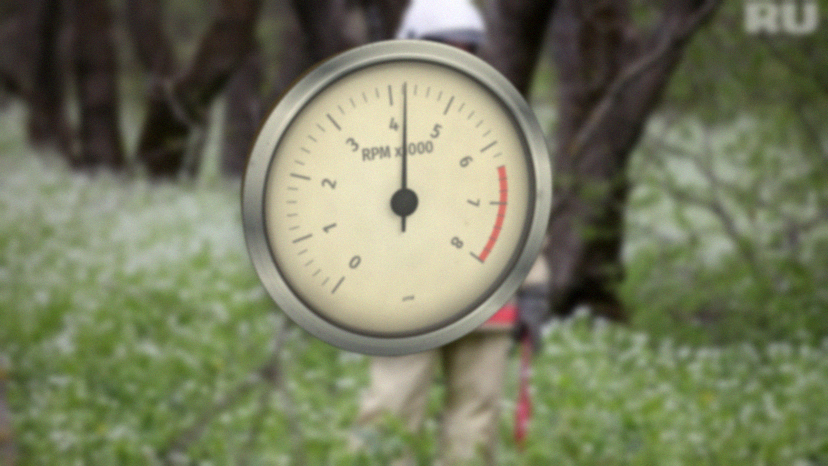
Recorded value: **4200** rpm
